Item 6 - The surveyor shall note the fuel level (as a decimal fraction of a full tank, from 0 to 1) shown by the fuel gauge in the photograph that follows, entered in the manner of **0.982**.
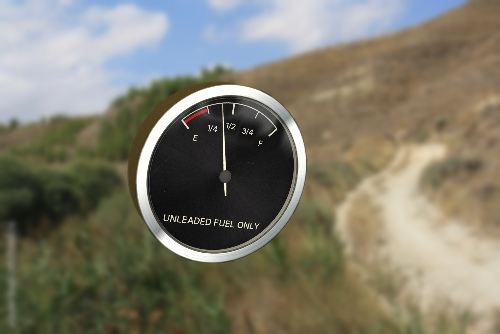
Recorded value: **0.375**
